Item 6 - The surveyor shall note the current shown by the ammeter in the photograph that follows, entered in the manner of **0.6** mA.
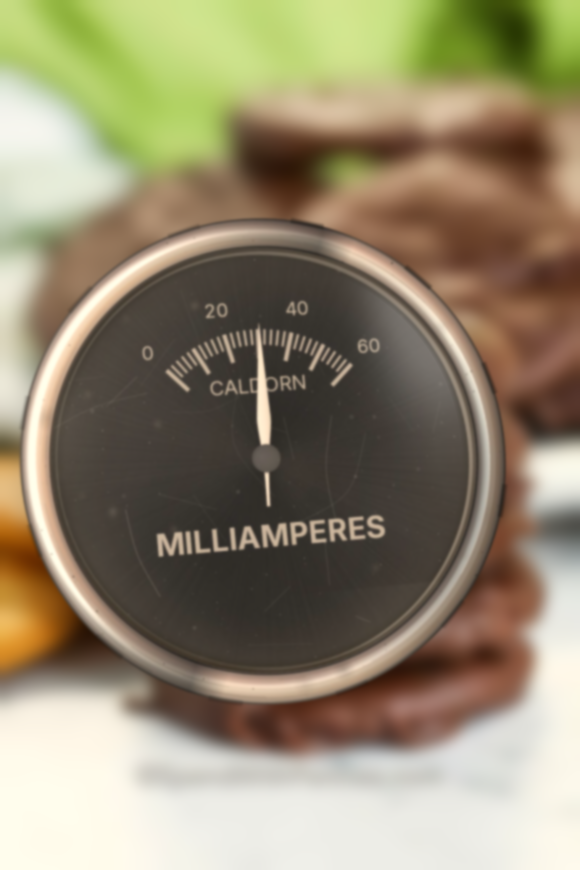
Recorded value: **30** mA
